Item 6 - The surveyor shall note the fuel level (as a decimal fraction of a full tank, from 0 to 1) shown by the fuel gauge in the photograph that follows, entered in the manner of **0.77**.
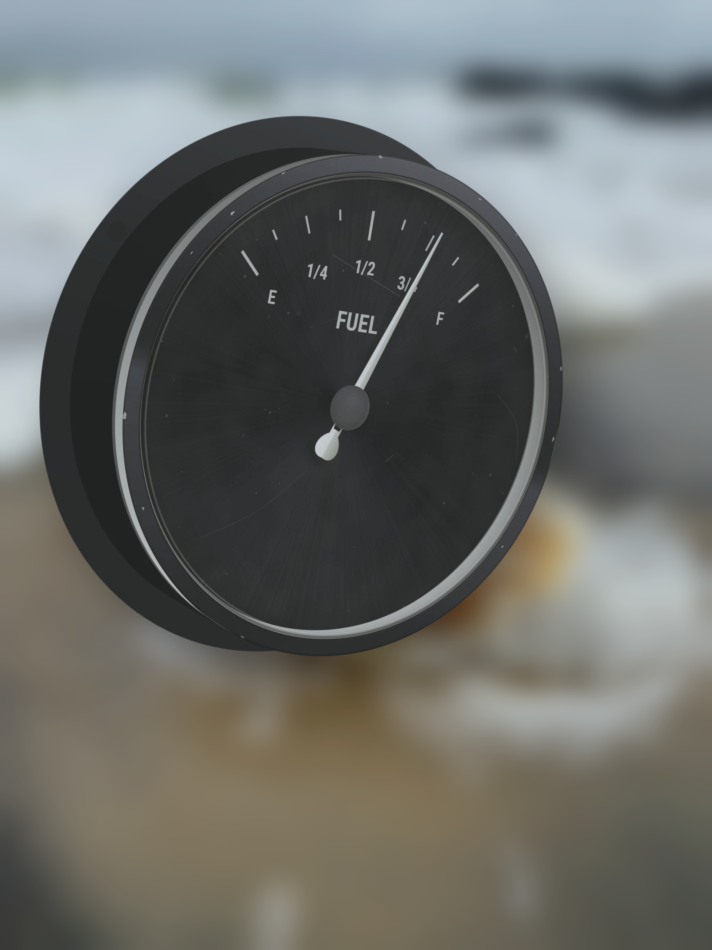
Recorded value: **0.75**
